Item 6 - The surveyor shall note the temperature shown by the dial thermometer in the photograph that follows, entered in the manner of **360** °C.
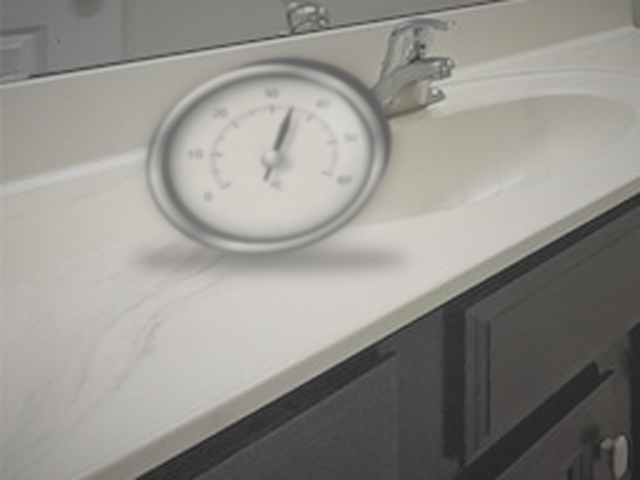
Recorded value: **35** °C
